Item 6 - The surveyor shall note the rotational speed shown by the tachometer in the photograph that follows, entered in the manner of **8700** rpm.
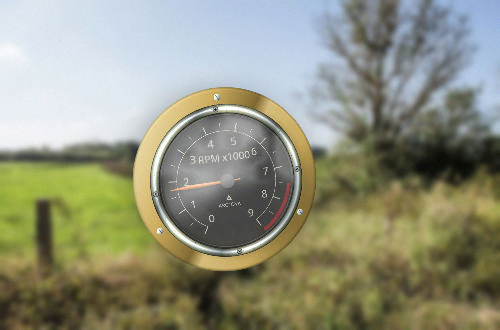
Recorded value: **1750** rpm
